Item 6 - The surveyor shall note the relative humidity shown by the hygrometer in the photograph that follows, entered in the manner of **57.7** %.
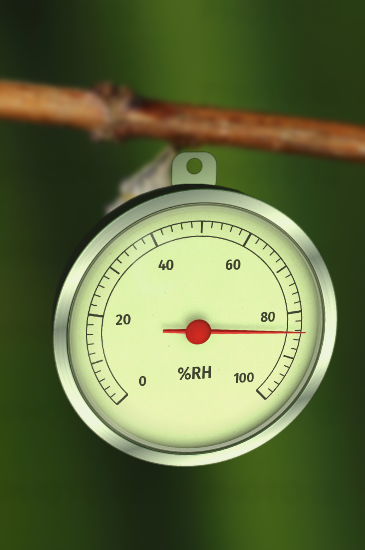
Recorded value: **84** %
